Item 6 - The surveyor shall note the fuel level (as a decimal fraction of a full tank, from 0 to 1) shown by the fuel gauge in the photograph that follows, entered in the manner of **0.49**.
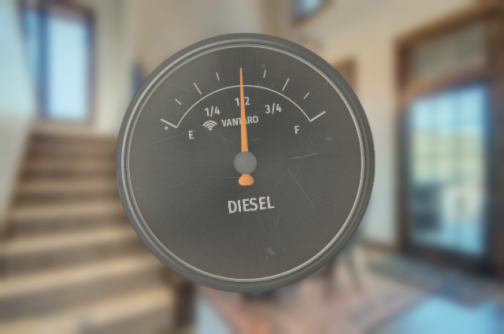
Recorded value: **0.5**
